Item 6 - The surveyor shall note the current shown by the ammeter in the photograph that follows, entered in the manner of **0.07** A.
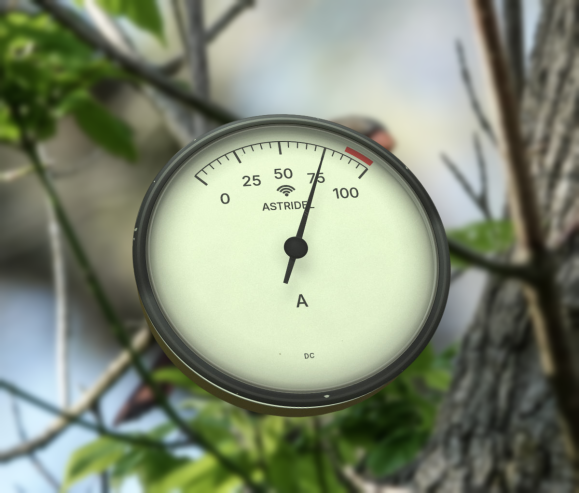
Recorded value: **75** A
